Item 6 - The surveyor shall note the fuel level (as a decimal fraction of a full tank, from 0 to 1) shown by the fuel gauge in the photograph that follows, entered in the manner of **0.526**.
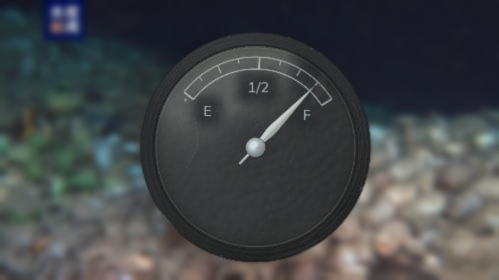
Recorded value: **0.875**
